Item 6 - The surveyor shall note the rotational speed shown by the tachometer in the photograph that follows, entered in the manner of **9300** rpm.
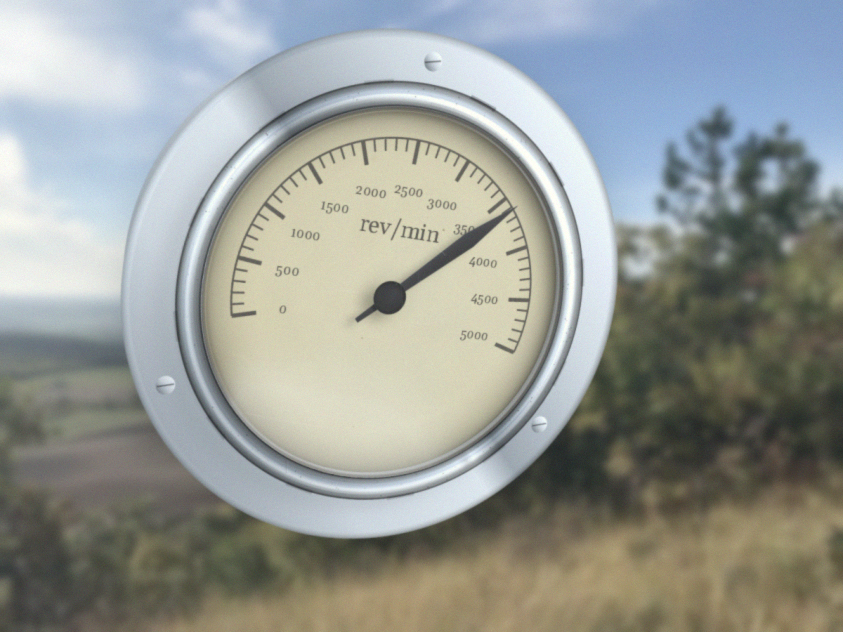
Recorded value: **3600** rpm
